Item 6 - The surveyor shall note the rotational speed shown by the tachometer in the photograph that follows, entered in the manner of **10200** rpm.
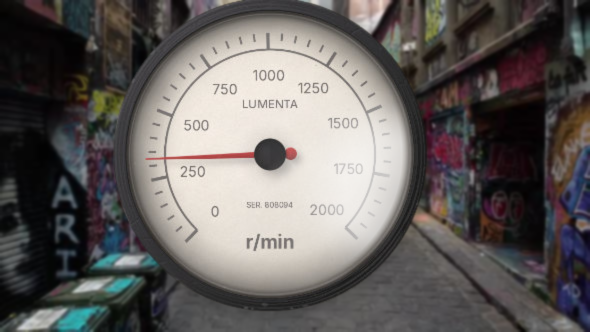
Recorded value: **325** rpm
